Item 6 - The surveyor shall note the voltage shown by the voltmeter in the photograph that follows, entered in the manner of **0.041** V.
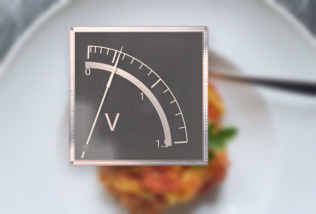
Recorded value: **0.55** V
